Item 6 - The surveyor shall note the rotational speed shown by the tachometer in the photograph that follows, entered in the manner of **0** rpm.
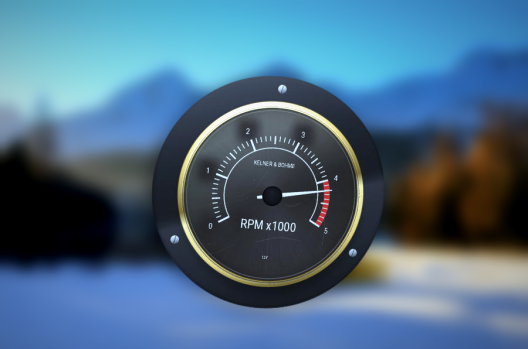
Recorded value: **4200** rpm
